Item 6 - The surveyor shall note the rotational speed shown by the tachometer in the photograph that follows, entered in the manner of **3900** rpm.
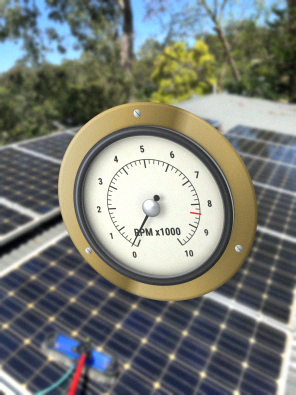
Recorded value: **200** rpm
